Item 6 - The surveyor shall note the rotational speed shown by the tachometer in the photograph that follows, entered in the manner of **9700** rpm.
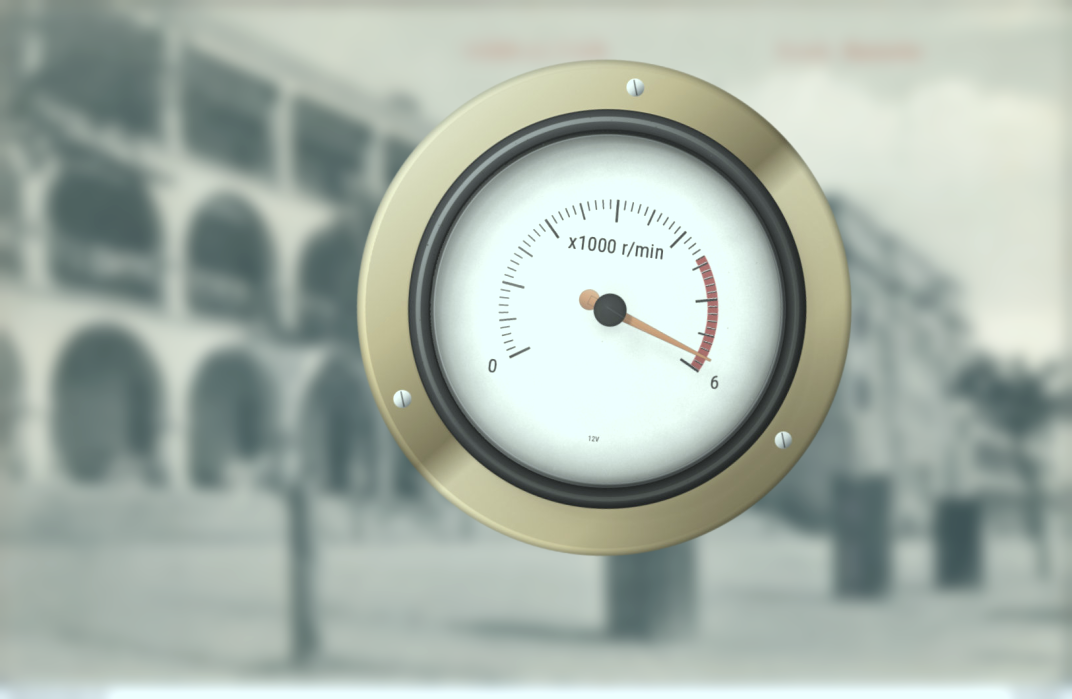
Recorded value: **5800** rpm
